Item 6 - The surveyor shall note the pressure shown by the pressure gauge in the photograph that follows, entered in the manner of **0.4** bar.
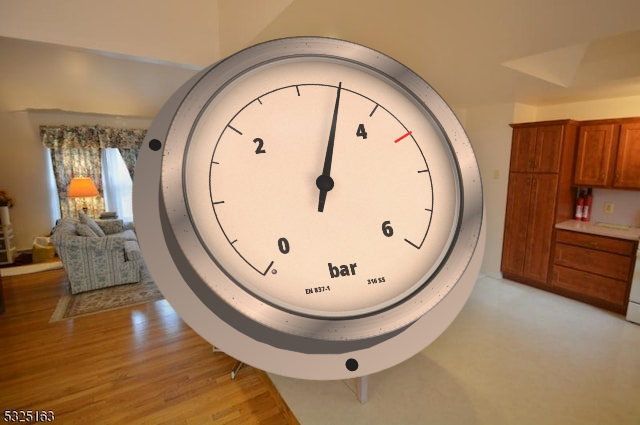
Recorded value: **3.5** bar
